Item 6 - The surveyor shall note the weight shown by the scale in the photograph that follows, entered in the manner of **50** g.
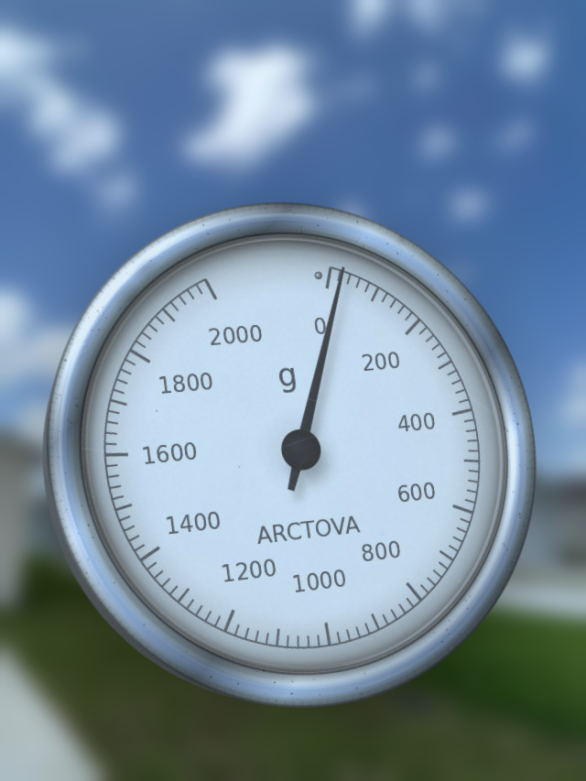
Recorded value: **20** g
